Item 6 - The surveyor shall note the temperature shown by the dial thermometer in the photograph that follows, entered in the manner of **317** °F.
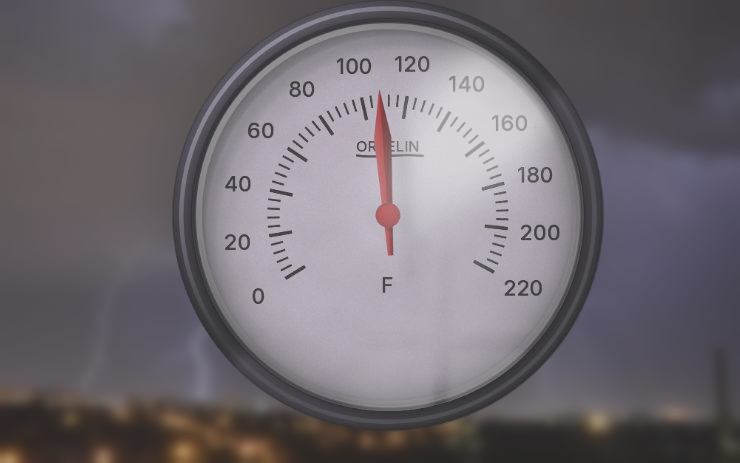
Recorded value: **108** °F
